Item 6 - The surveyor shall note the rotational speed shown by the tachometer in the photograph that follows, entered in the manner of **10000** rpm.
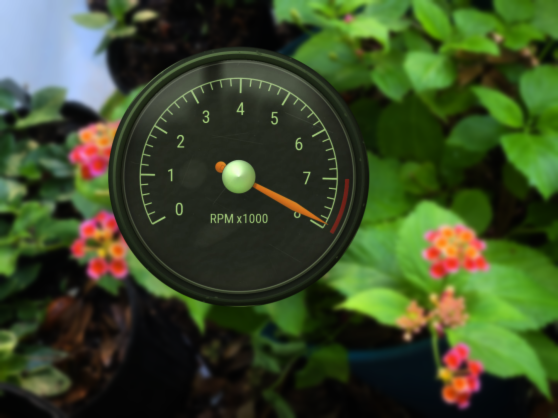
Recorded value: **7900** rpm
